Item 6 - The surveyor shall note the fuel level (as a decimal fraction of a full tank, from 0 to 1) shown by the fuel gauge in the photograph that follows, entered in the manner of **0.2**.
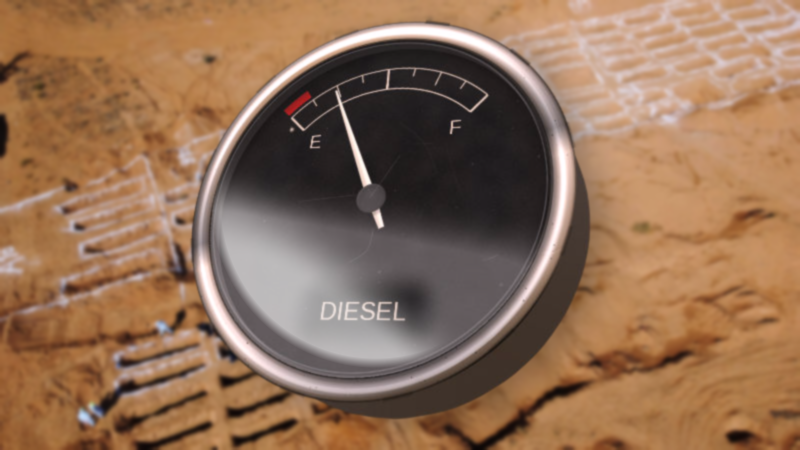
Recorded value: **0.25**
